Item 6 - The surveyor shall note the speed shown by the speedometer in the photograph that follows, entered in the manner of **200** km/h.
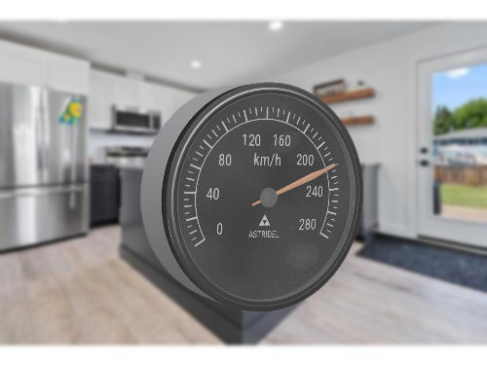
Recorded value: **220** km/h
